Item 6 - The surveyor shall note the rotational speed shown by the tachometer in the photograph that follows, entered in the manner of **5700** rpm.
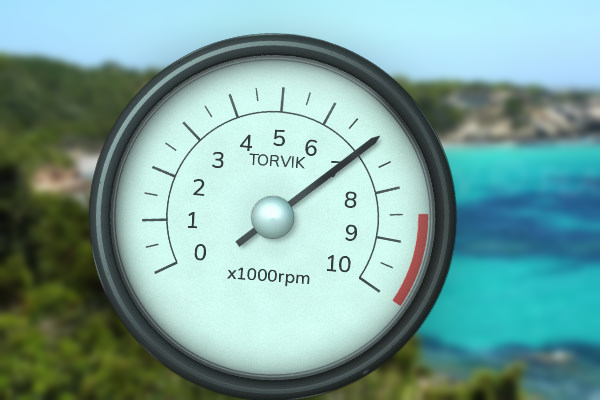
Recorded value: **7000** rpm
